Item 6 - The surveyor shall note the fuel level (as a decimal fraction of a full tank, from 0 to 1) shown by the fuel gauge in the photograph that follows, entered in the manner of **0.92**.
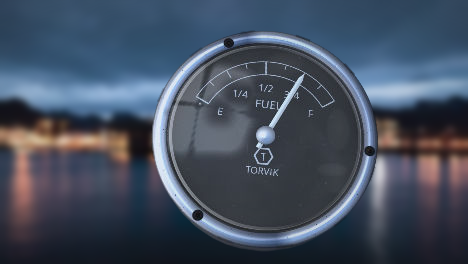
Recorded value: **0.75**
